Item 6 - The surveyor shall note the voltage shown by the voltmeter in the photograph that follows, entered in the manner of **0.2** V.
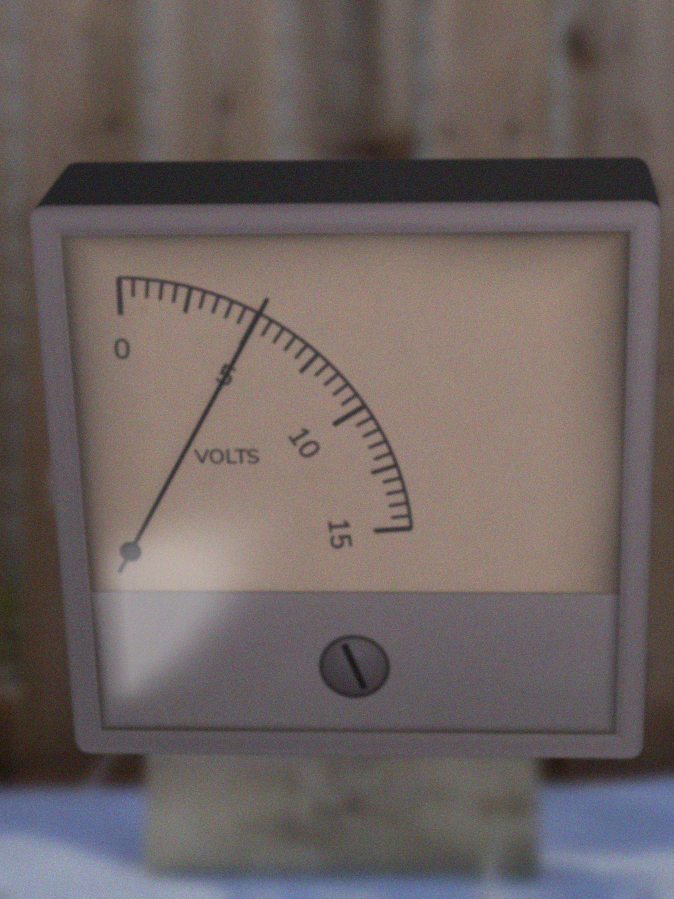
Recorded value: **5** V
